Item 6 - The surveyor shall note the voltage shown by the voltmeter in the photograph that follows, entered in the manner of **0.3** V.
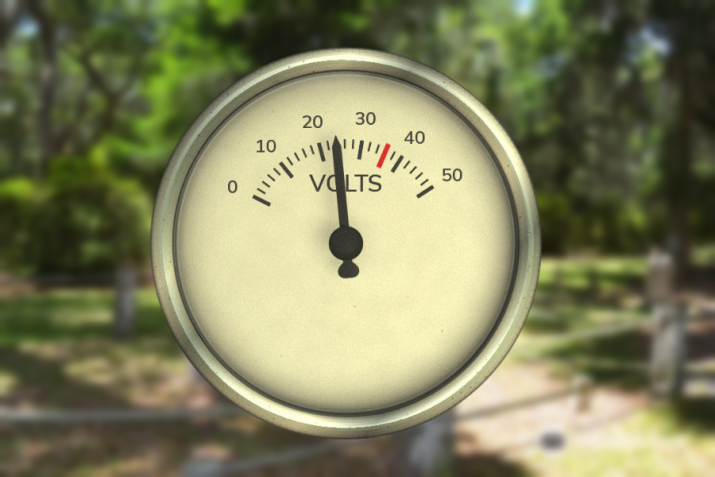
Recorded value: **24** V
